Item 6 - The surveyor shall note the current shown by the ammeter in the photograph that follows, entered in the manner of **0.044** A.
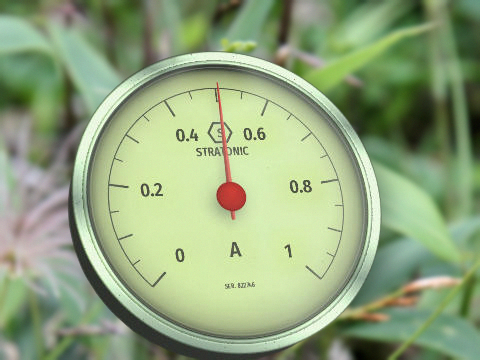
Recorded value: **0.5** A
